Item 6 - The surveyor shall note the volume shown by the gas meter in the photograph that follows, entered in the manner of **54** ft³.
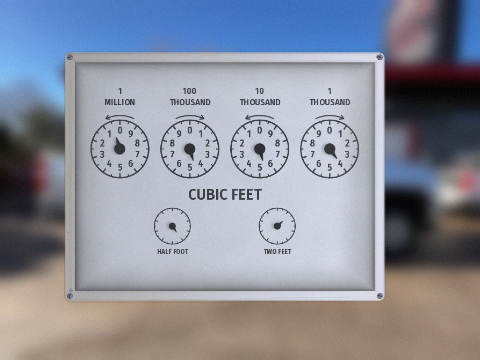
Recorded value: **45400** ft³
